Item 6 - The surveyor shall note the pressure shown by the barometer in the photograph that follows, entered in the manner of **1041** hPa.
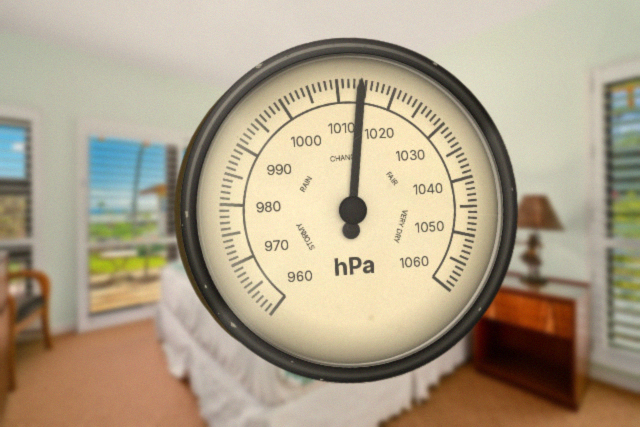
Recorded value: **1014** hPa
